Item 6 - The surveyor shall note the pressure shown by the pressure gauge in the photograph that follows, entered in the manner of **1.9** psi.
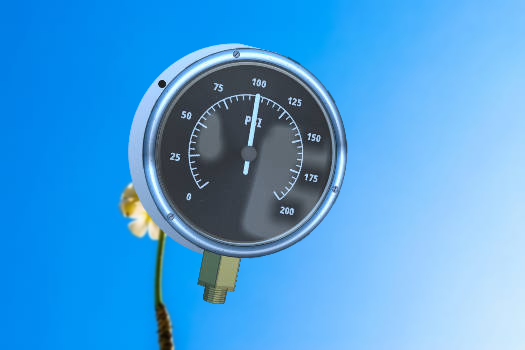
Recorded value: **100** psi
